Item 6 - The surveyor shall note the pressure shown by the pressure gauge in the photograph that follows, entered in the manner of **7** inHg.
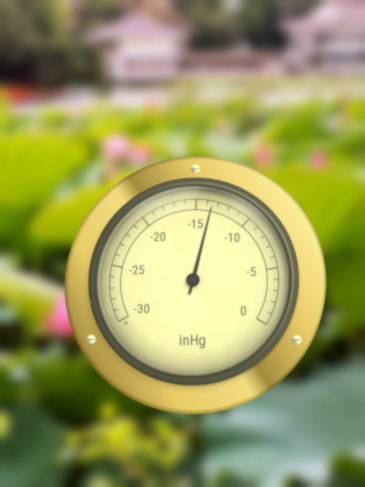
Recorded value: **-13.5** inHg
